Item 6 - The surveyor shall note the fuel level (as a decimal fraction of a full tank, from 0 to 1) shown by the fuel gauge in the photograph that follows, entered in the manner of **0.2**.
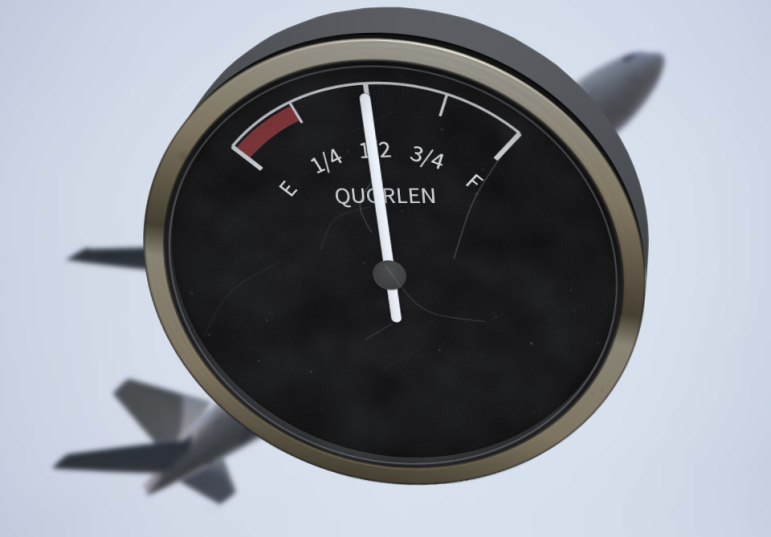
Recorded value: **0.5**
